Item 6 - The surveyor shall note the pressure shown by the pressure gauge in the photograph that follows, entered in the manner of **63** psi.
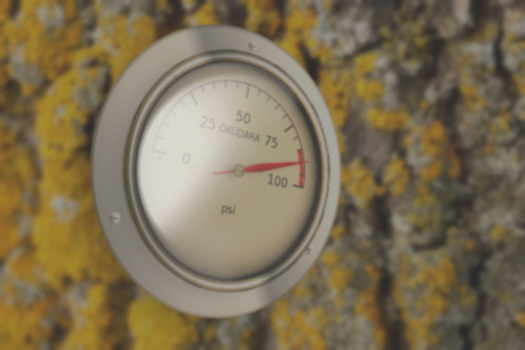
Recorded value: **90** psi
